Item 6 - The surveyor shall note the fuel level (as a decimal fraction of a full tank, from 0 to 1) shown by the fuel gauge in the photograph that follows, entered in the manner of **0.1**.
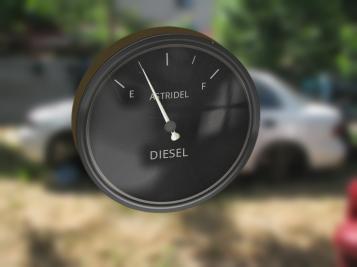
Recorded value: **0.25**
